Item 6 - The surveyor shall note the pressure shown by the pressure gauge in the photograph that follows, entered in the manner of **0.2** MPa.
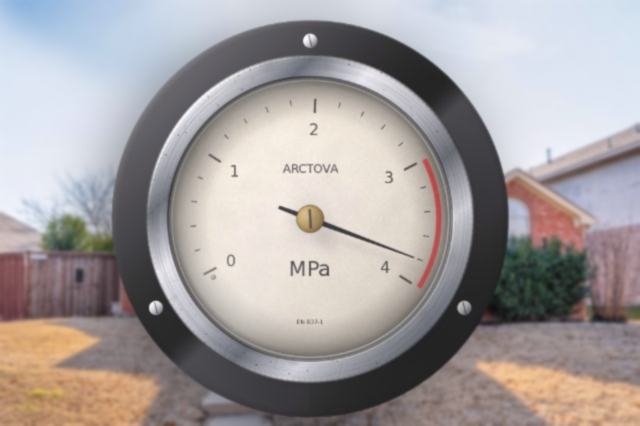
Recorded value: **3.8** MPa
